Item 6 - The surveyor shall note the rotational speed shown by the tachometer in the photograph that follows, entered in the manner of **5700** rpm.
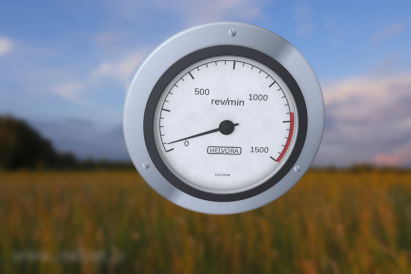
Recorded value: **50** rpm
